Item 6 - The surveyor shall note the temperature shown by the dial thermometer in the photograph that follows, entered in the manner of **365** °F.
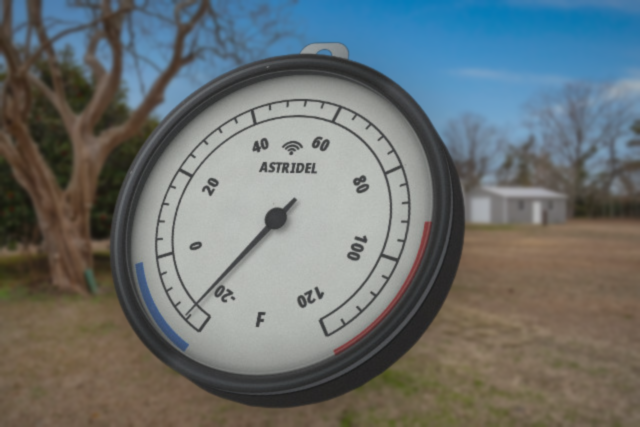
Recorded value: **-16** °F
